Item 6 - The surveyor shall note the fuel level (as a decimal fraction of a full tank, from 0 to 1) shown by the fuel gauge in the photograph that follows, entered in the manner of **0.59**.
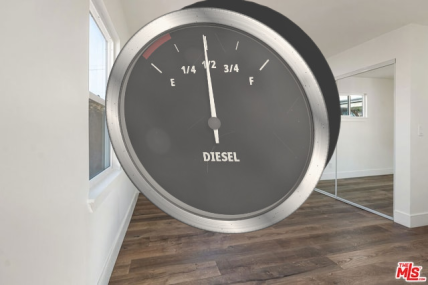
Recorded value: **0.5**
